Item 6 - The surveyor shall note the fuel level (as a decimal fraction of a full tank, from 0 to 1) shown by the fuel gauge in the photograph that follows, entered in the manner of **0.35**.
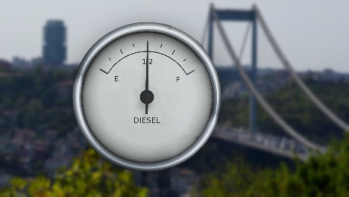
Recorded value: **0.5**
